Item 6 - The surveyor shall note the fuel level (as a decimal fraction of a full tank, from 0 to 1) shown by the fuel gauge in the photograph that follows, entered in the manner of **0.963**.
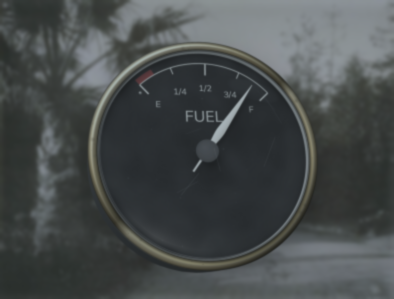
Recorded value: **0.875**
